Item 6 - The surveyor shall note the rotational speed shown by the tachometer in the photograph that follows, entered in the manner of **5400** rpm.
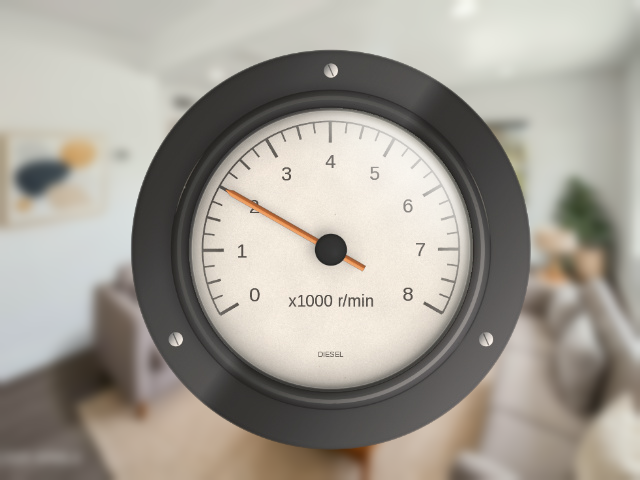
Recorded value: **2000** rpm
